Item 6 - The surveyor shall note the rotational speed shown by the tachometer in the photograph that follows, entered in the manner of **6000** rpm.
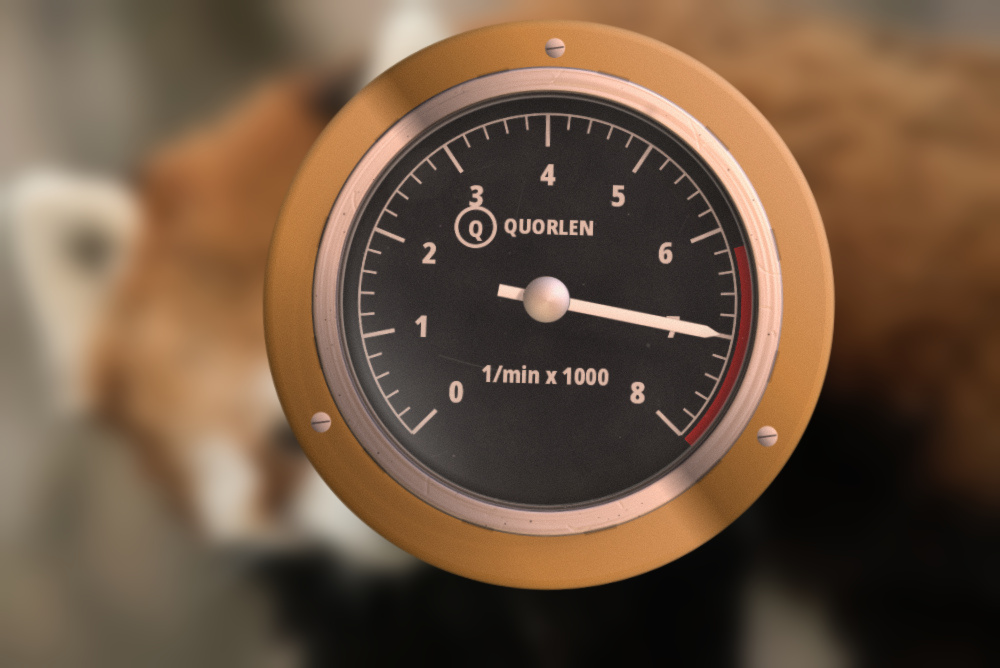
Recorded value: **7000** rpm
